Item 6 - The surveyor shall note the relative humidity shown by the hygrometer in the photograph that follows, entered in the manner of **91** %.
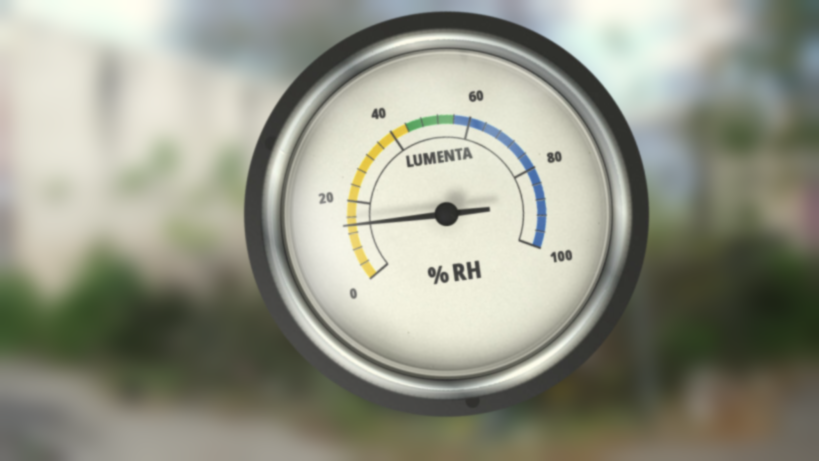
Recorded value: **14** %
